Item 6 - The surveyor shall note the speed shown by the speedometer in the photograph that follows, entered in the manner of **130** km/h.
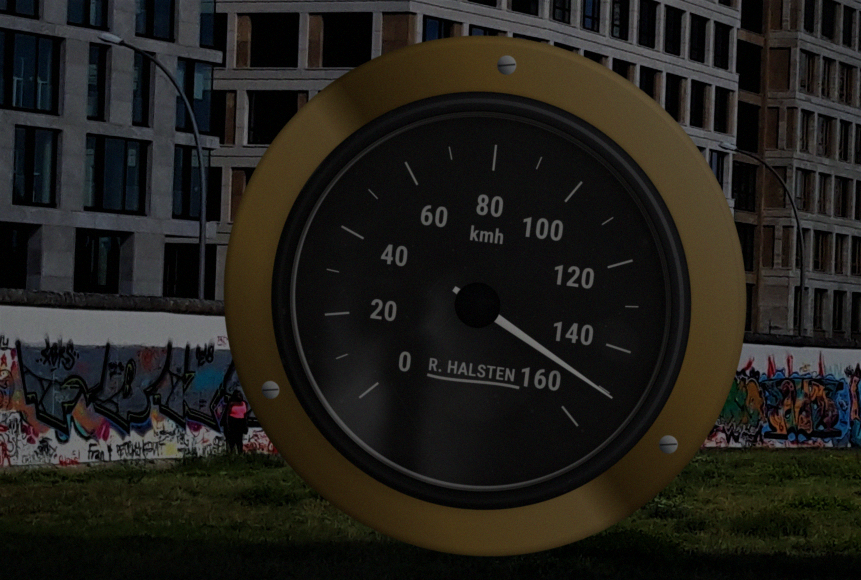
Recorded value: **150** km/h
